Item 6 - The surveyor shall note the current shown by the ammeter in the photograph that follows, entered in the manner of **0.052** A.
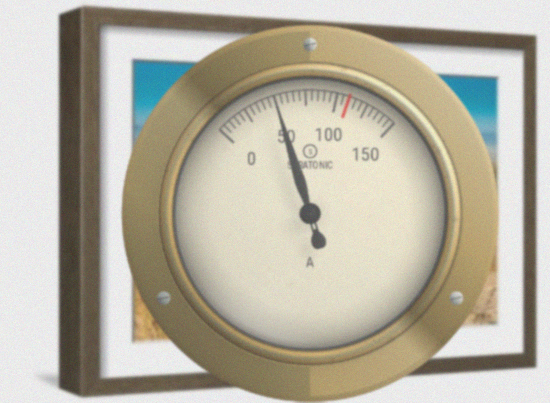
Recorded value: **50** A
